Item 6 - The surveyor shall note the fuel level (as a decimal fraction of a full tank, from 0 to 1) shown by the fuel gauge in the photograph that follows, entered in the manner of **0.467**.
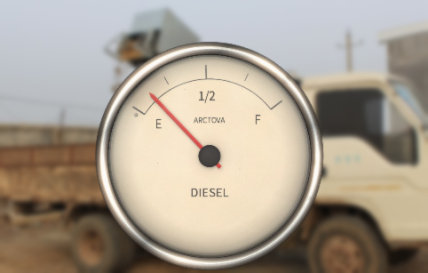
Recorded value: **0.125**
